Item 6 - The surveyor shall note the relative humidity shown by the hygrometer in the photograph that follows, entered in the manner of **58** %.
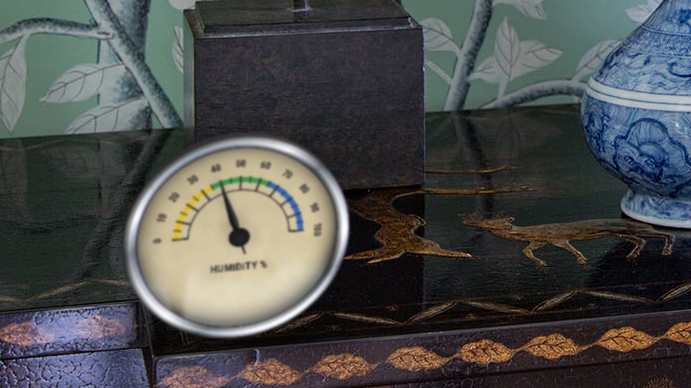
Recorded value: **40** %
